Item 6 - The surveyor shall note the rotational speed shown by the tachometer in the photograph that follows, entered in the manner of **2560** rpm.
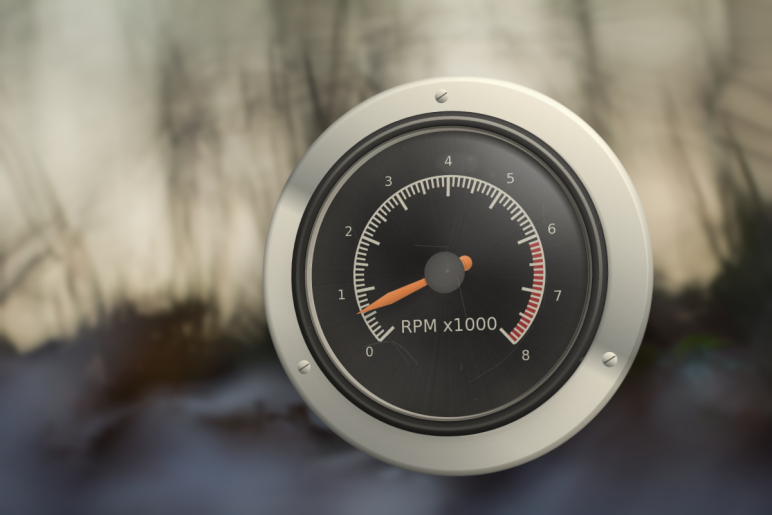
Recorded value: **600** rpm
